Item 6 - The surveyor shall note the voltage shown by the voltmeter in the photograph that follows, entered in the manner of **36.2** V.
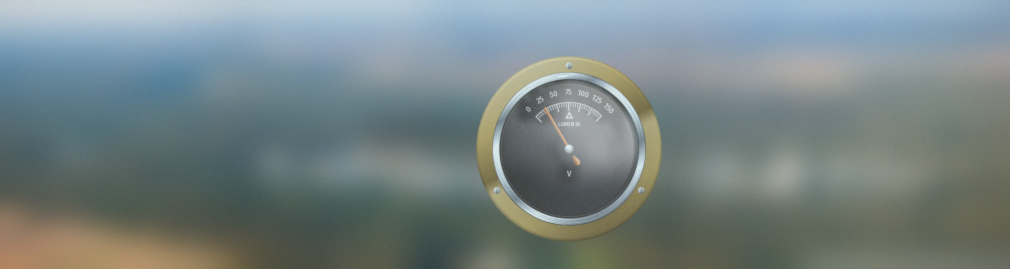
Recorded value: **25** V
